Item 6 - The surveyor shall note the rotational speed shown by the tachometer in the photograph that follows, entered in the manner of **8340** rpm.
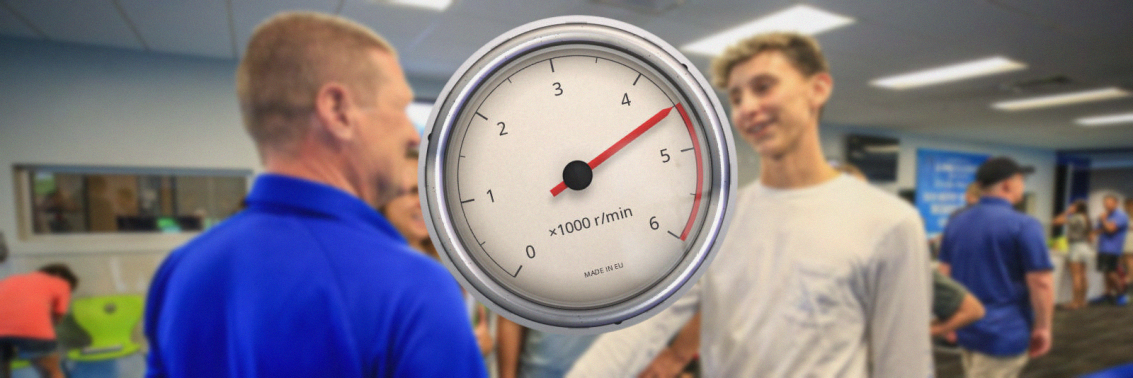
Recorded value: **4500** rpm
